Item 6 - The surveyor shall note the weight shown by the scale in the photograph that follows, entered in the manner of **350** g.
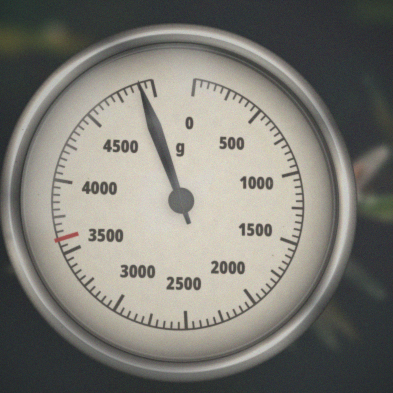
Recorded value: **4900** g
